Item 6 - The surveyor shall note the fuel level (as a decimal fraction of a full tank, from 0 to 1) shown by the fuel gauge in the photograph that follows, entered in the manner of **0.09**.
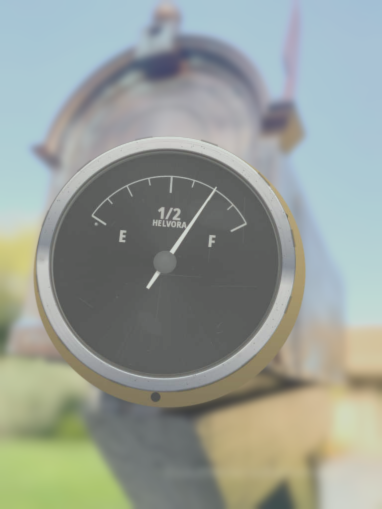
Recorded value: **0.75**
